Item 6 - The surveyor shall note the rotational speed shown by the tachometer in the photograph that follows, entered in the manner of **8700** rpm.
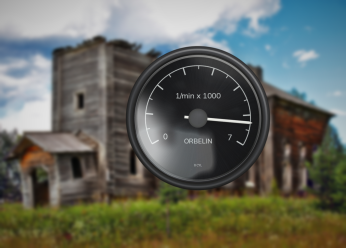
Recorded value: **6250** rpm
